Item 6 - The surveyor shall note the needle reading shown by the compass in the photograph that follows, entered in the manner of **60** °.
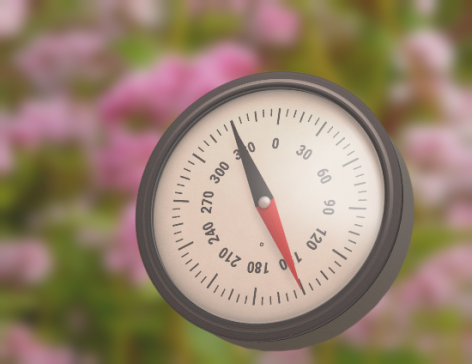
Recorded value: **150** °
